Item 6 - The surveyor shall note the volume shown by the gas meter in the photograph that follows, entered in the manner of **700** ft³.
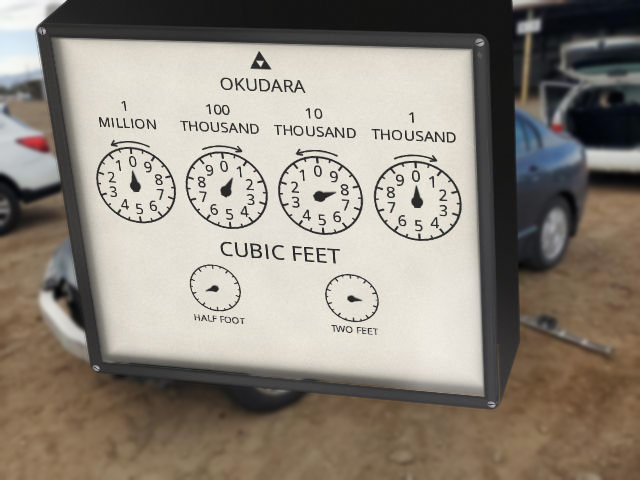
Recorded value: **8000** ft³
